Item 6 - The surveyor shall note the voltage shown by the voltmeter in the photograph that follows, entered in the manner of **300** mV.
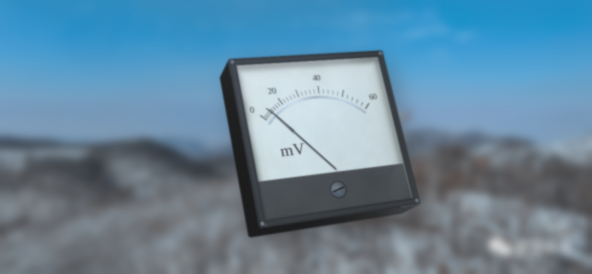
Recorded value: **10** mV
